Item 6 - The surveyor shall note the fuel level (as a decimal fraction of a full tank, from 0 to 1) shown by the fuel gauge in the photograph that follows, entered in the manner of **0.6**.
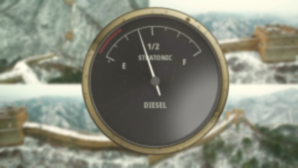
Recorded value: **0.375**
